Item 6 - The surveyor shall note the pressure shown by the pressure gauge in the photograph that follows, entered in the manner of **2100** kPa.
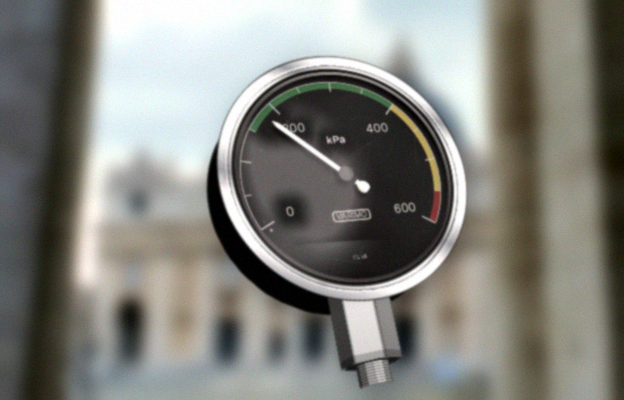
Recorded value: **175** kPa
